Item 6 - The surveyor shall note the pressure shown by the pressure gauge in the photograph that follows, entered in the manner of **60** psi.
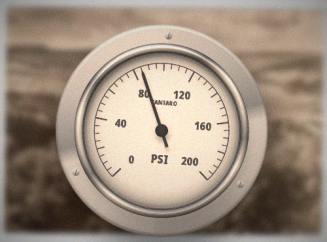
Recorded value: **85** psi
